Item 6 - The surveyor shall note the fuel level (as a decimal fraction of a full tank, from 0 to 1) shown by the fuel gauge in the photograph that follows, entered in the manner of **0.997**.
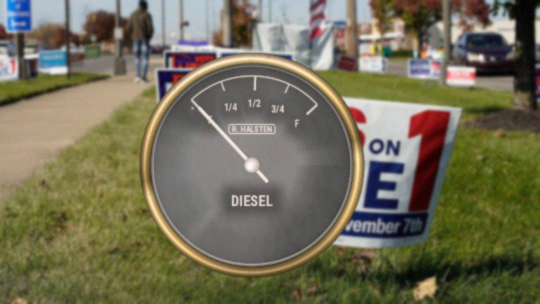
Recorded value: **0**
